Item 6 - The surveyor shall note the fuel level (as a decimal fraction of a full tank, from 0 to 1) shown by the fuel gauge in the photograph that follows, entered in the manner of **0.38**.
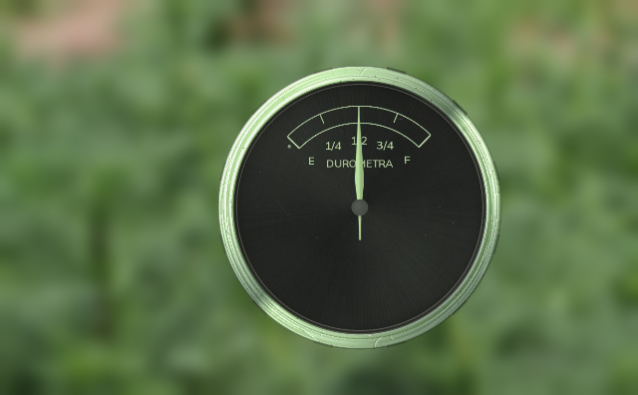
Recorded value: **0.5**
